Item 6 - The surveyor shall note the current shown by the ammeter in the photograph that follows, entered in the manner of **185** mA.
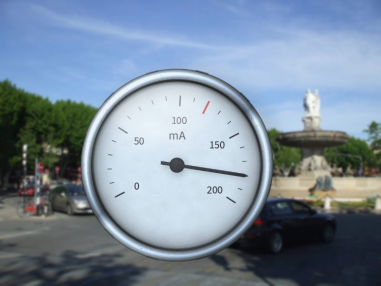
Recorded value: **180** mA
